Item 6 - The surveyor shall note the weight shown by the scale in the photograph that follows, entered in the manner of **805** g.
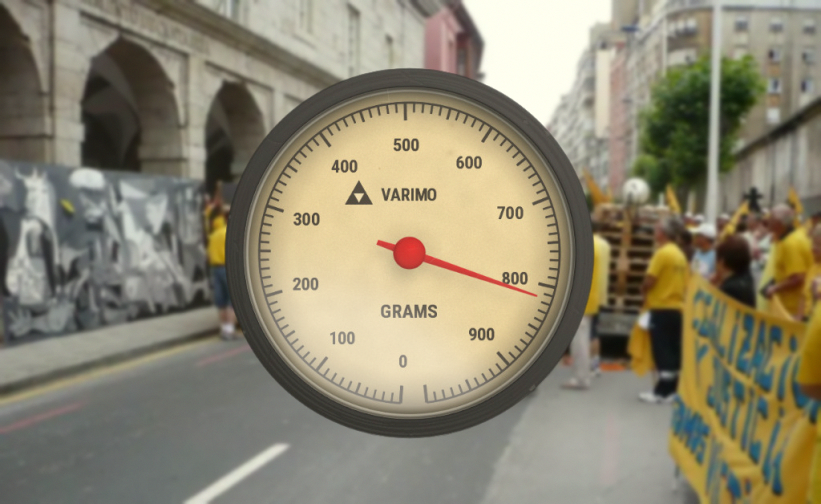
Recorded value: **815** g
